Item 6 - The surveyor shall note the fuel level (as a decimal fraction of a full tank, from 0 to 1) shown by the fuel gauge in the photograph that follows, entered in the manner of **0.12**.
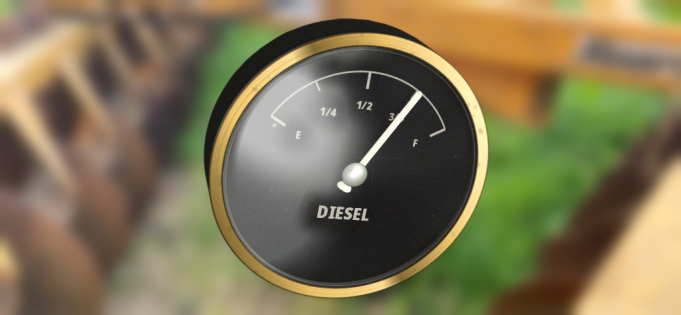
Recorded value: **0.75**
